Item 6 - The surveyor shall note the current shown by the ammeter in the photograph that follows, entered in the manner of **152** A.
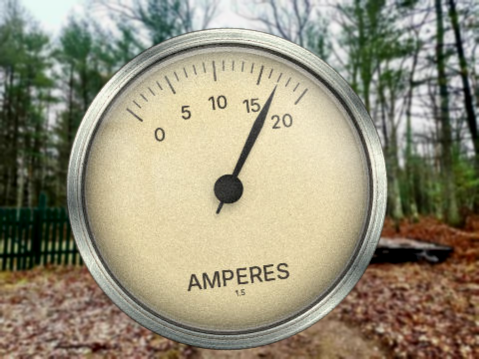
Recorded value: **17** A
